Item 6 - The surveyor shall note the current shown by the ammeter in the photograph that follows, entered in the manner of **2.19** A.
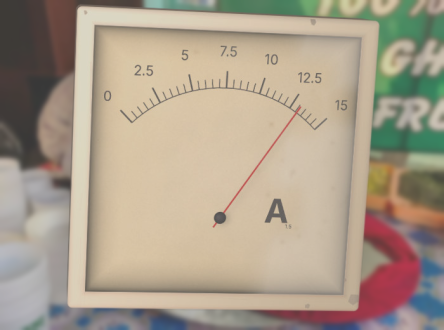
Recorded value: **13** A
